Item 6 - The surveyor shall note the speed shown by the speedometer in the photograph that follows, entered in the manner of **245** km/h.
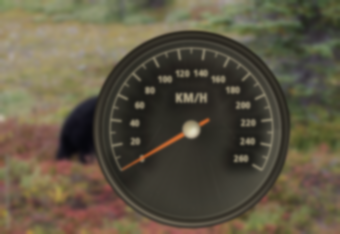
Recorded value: **0** km/h
